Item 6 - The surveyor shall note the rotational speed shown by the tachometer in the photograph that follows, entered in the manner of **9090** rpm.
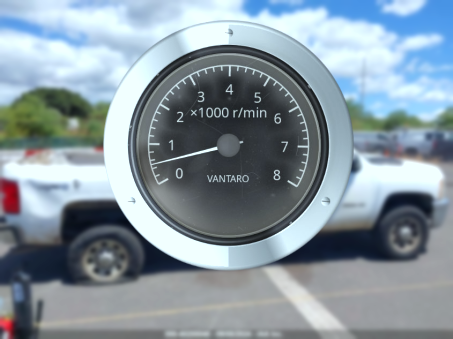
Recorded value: **500** rpm
